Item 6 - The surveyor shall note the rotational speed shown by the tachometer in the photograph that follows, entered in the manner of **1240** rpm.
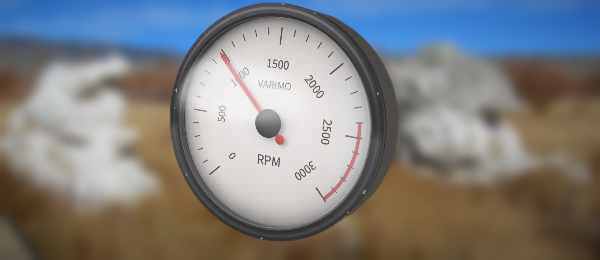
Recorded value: **1000** rpm
